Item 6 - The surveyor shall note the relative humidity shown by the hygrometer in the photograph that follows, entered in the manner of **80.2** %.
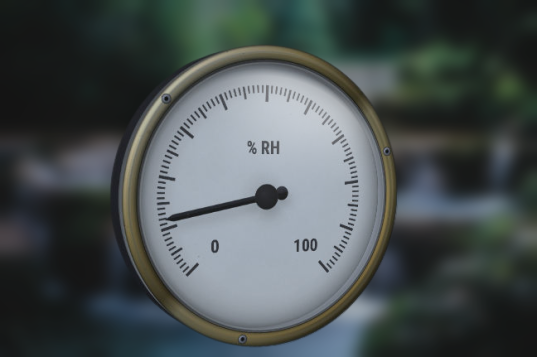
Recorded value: **12** %
